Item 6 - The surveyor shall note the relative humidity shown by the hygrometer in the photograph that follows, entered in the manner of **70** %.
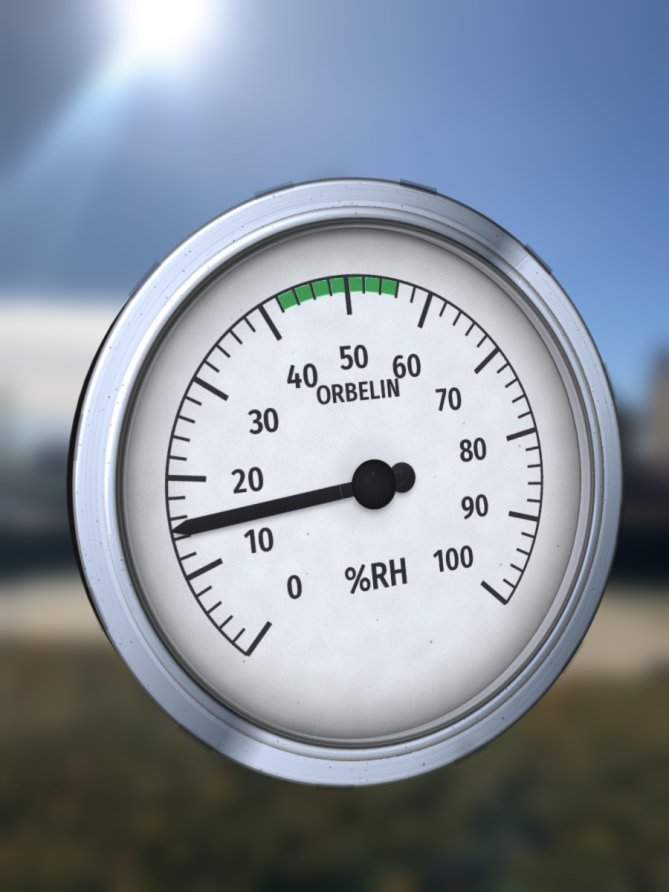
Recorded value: **15** %
